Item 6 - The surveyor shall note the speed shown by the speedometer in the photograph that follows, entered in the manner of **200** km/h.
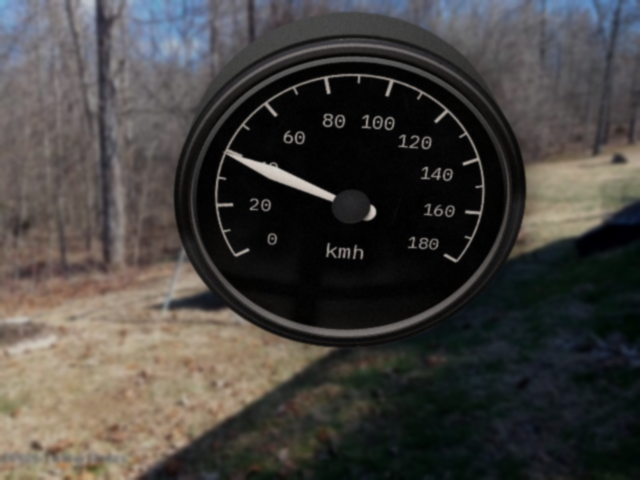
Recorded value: **40** km/h
